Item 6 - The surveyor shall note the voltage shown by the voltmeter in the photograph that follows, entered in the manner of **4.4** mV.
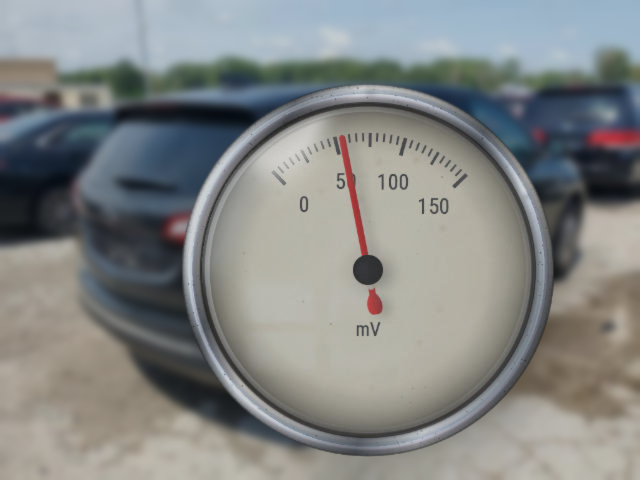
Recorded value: **55** mV
